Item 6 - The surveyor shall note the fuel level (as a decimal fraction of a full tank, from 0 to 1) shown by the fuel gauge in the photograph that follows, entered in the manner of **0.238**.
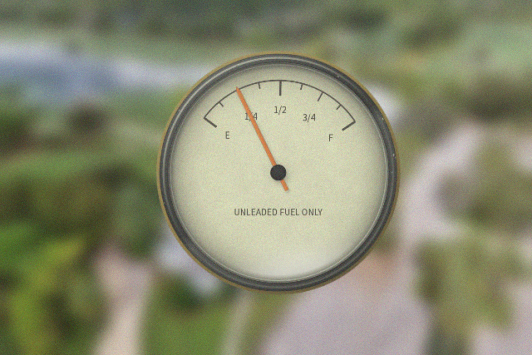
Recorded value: **0.25**
